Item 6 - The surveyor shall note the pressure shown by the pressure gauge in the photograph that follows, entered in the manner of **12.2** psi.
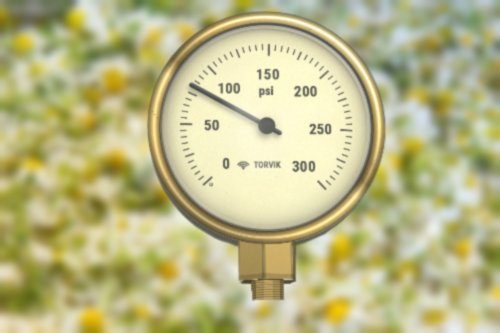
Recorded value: **80** psi
